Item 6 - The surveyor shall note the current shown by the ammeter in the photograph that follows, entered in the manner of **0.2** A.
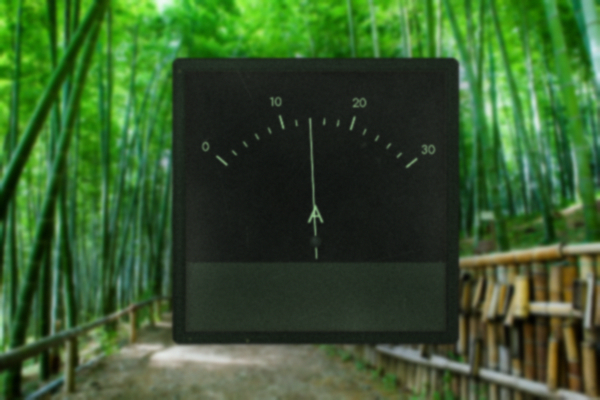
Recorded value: **14** A
